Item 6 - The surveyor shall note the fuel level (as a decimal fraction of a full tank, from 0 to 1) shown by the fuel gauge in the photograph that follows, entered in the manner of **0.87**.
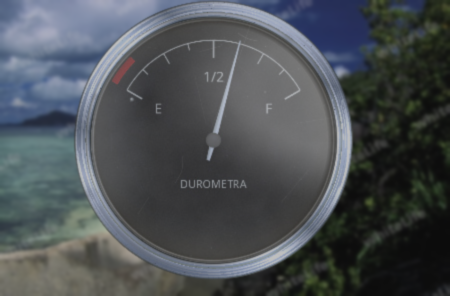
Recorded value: **0.625**
